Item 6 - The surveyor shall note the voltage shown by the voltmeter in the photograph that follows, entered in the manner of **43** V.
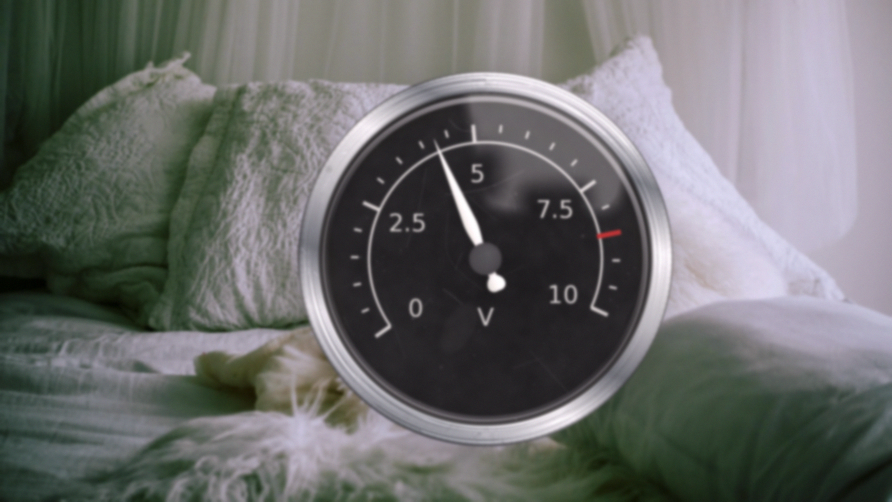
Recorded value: **4.25** V
